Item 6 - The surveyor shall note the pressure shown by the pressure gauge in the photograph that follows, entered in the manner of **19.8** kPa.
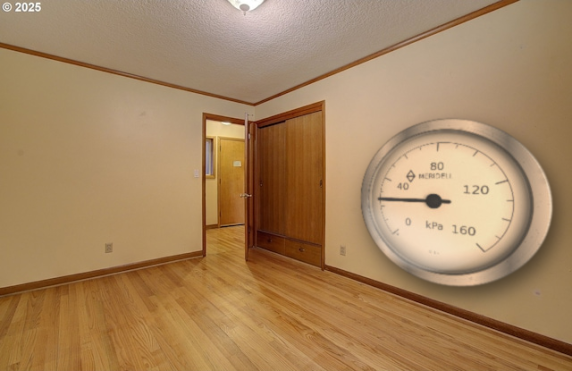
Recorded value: **25** kPa
